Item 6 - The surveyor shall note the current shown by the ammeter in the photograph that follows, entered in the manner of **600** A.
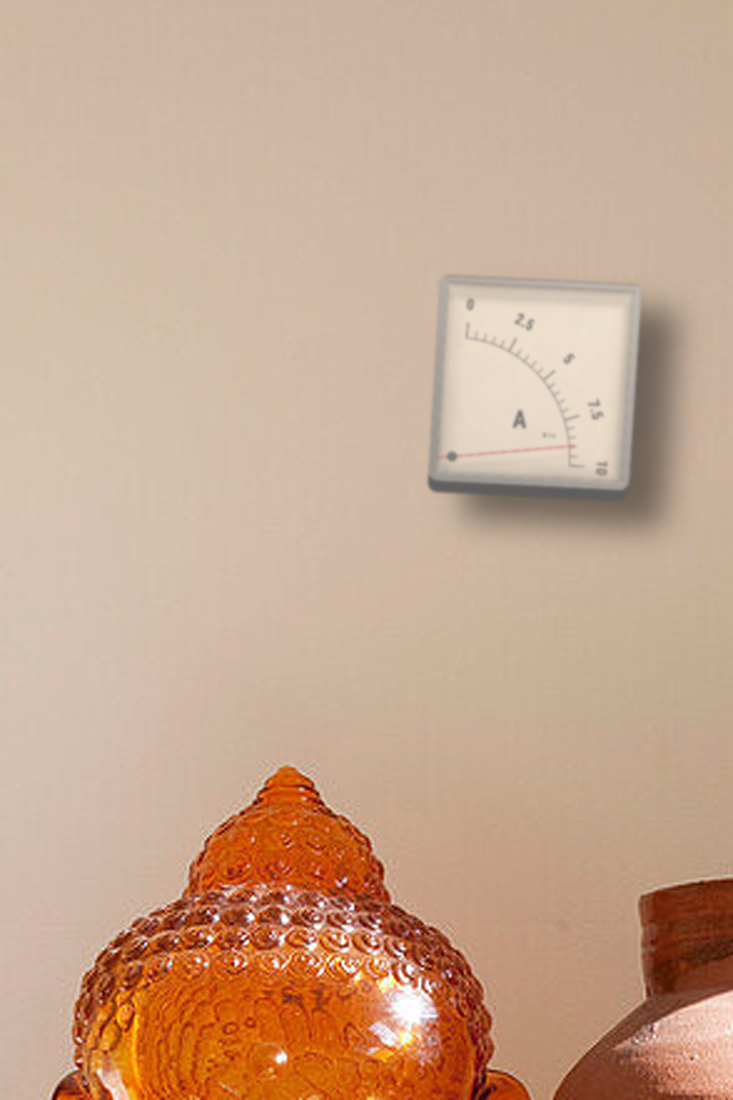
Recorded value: **9** A
